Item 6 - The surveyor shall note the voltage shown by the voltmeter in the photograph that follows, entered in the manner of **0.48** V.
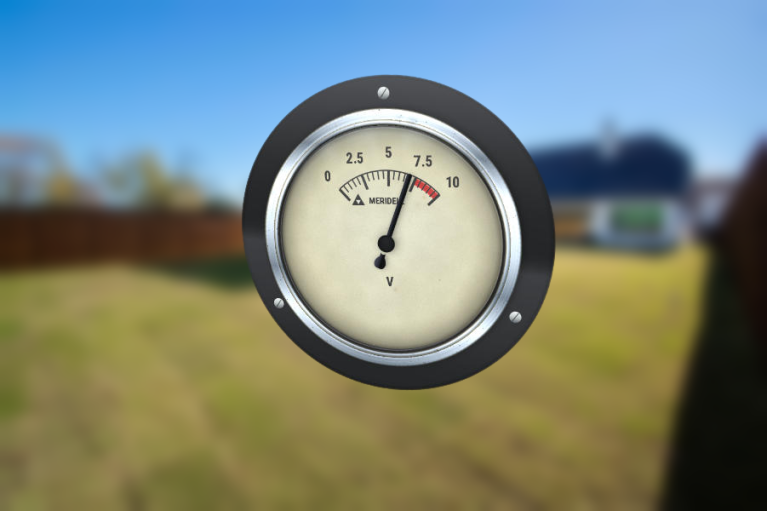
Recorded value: **7** V
